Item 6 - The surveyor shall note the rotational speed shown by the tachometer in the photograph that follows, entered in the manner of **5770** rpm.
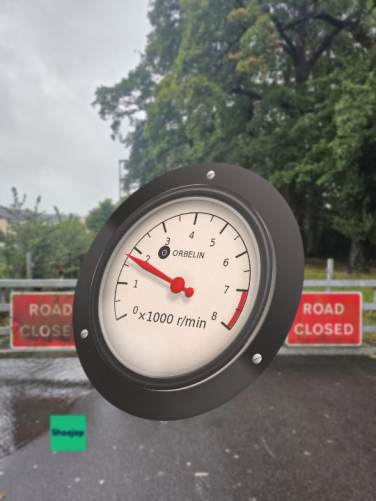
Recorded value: **1750** rpm
